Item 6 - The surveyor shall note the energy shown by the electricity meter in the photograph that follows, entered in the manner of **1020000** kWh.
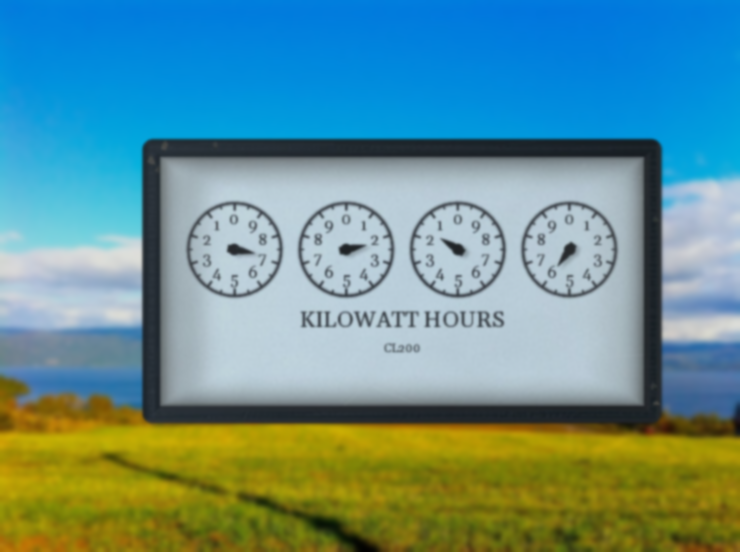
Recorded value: **7216** kWh
